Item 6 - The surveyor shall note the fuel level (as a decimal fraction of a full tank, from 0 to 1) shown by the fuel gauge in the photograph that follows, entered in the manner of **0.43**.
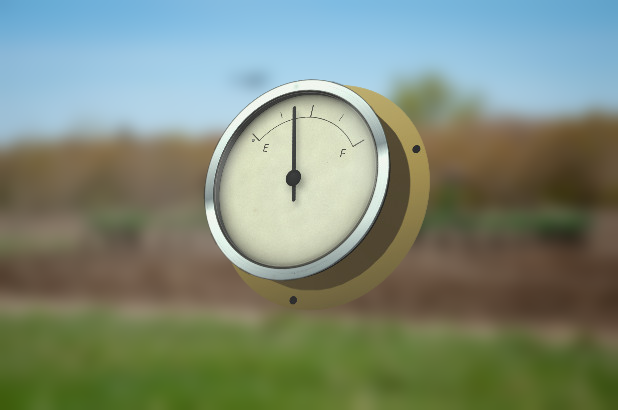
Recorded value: **0.375**
